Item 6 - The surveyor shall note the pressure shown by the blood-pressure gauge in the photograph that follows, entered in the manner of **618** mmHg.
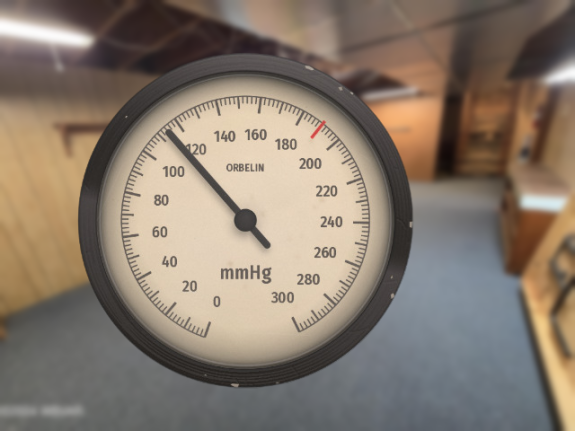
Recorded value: **114** mmHg
